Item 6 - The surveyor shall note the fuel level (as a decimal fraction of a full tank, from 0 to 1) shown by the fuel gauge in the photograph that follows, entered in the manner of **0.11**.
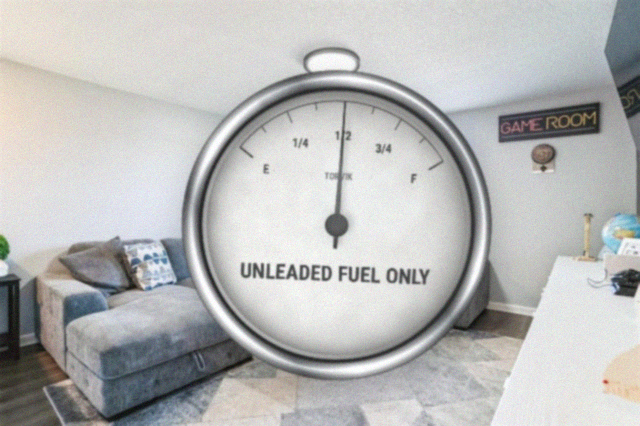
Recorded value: **0.5**
